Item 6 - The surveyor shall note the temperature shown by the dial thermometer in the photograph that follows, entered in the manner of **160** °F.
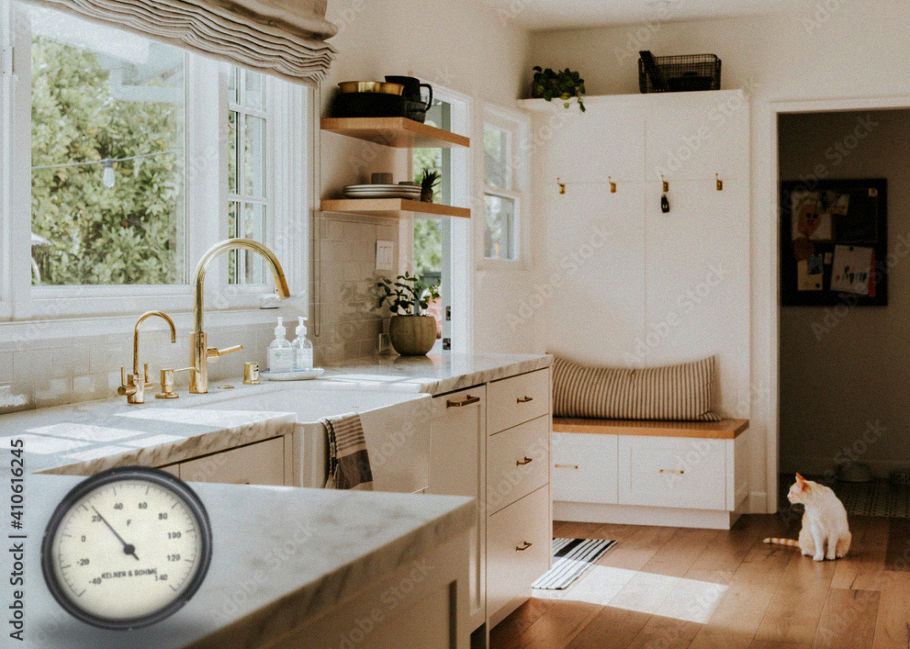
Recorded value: **24** °F
